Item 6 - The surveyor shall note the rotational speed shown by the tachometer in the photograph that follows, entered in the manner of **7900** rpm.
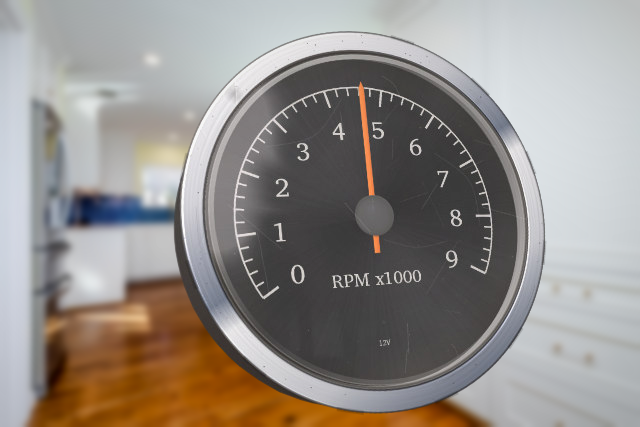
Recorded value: **4600** rpm
